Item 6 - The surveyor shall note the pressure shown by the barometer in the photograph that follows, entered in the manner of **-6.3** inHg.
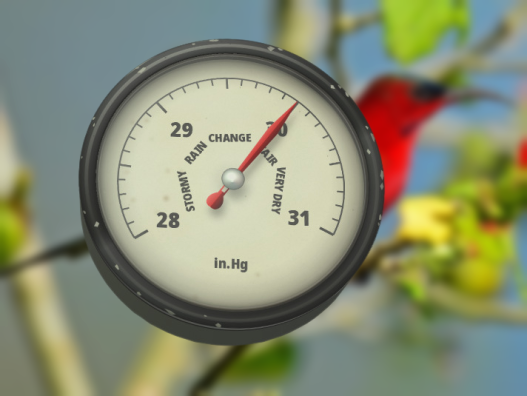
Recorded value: **30** inHg
